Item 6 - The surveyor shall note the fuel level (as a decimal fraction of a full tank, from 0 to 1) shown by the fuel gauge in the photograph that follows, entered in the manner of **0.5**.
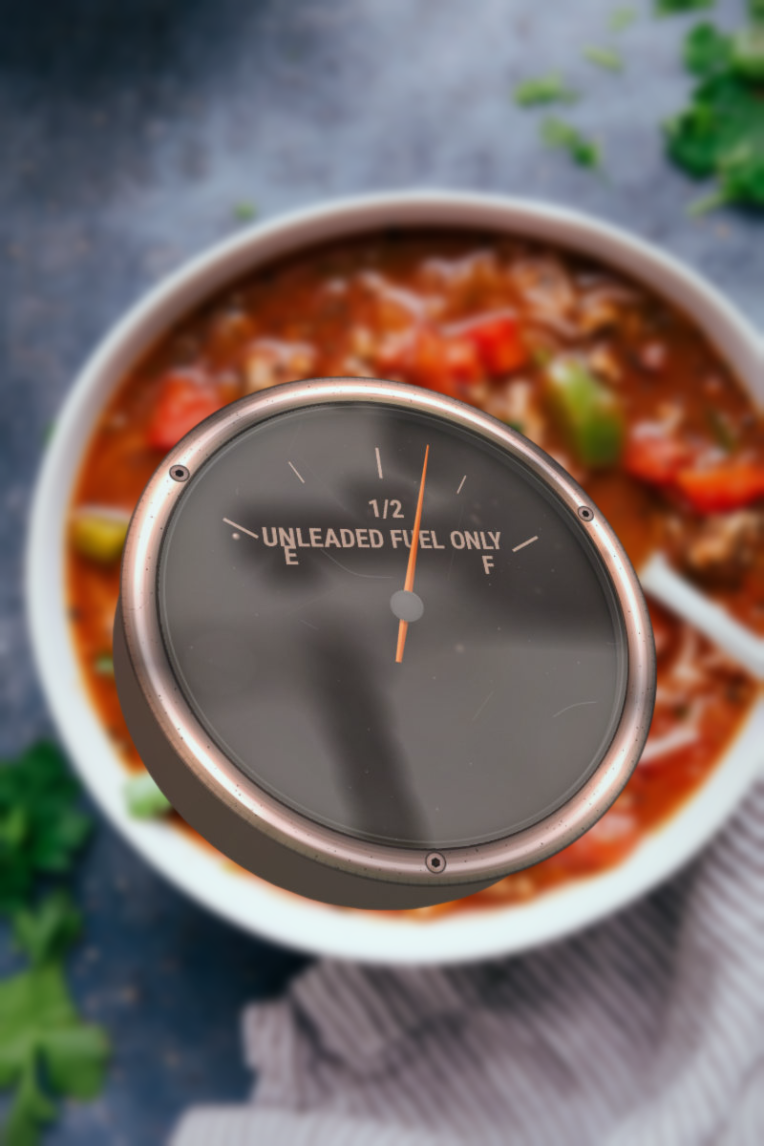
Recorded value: **0.625**
